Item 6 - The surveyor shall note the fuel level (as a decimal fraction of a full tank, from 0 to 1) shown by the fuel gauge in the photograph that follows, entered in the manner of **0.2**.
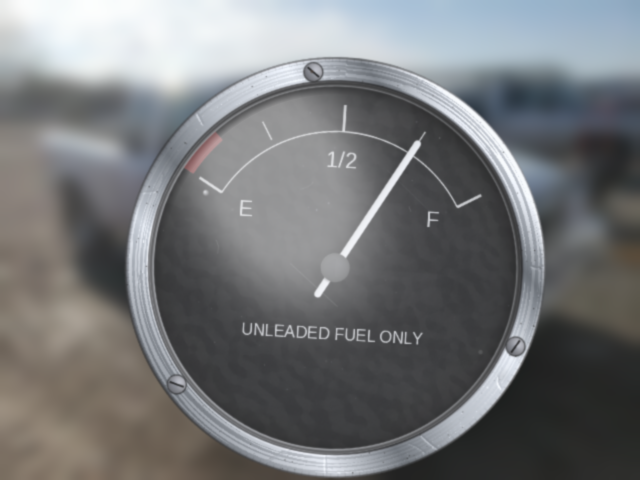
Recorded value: **0.75**
